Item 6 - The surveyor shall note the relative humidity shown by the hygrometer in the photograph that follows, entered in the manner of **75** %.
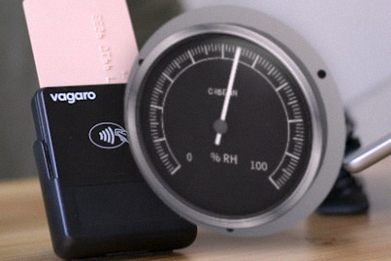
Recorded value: **55** %
